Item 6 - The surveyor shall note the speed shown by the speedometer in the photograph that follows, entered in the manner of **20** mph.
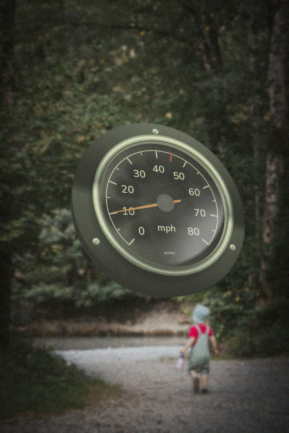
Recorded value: **10** mph
